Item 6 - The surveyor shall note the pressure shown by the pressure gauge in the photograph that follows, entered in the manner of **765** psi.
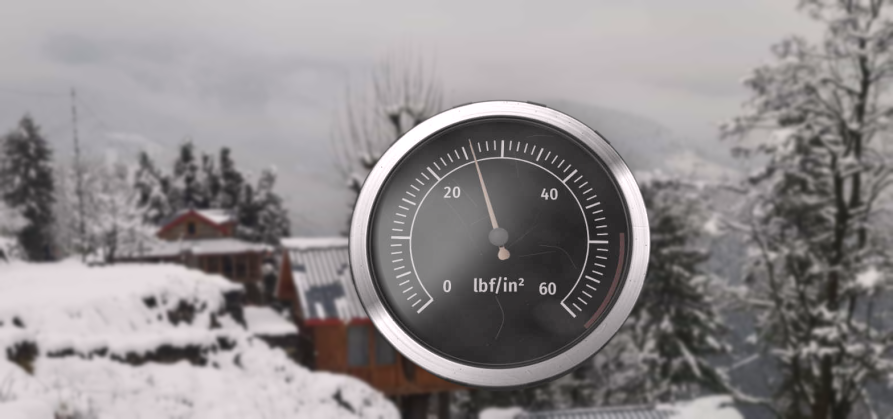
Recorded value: **26** psi
